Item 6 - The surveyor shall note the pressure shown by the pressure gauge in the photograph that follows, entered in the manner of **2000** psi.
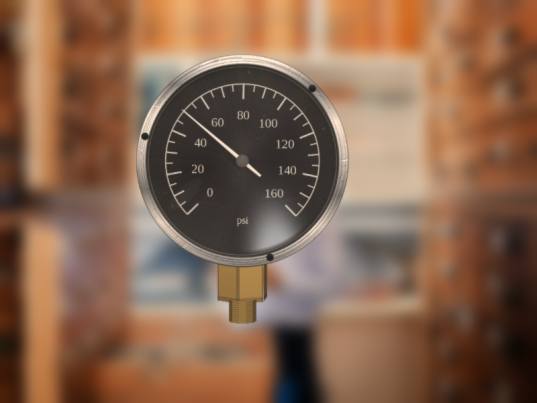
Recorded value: **50** psi
